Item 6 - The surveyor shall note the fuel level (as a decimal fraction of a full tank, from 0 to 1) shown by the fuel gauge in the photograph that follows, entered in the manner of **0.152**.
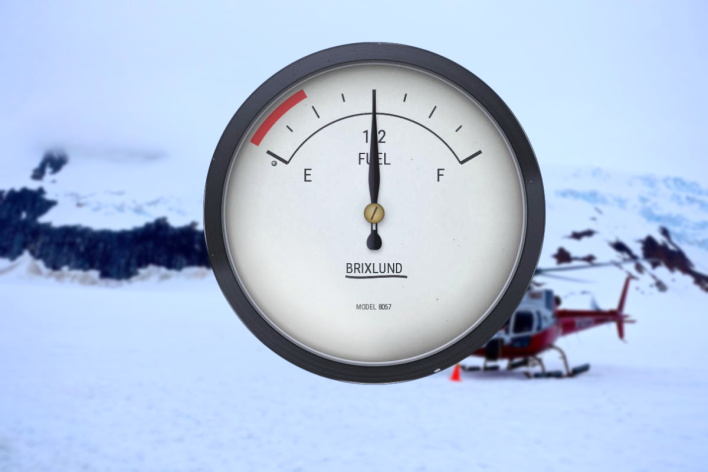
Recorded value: **0.5**
